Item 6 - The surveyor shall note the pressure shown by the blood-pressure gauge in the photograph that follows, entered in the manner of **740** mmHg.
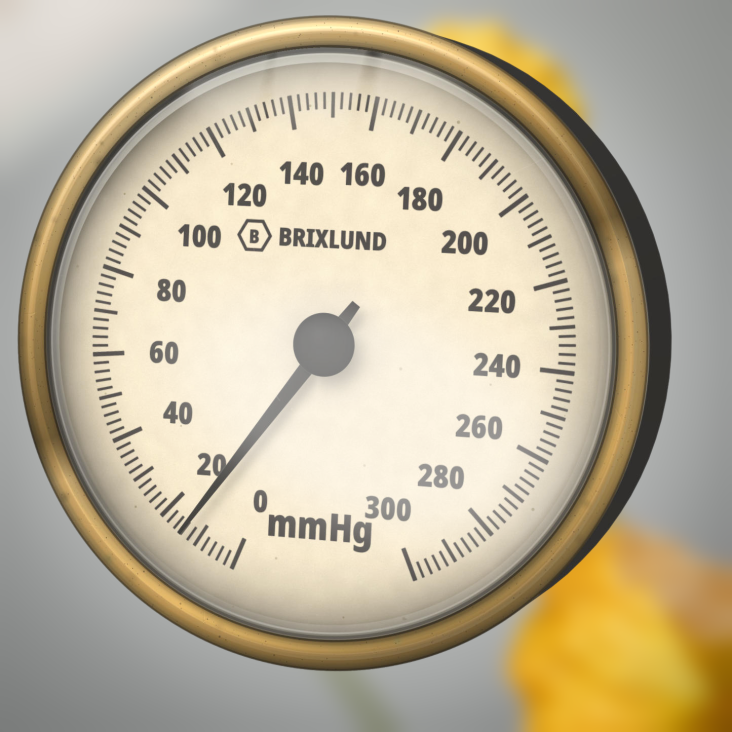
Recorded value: **14** mmHg
